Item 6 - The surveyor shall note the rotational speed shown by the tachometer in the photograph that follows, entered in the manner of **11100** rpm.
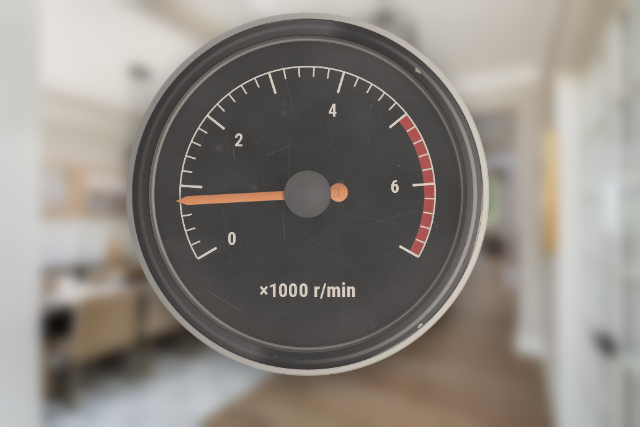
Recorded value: **800** rpm
